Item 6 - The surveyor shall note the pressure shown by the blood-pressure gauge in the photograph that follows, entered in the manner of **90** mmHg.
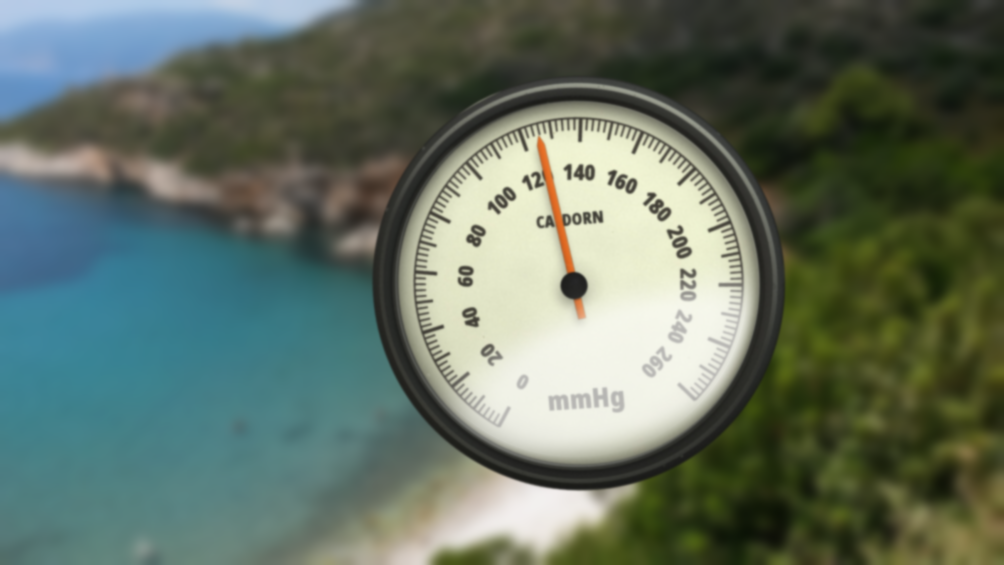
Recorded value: **126** mmHg
